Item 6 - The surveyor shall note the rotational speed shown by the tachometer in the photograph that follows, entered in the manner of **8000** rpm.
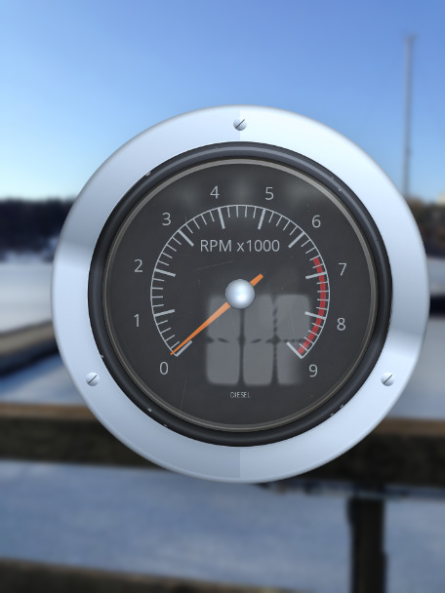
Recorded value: **100** rpm
